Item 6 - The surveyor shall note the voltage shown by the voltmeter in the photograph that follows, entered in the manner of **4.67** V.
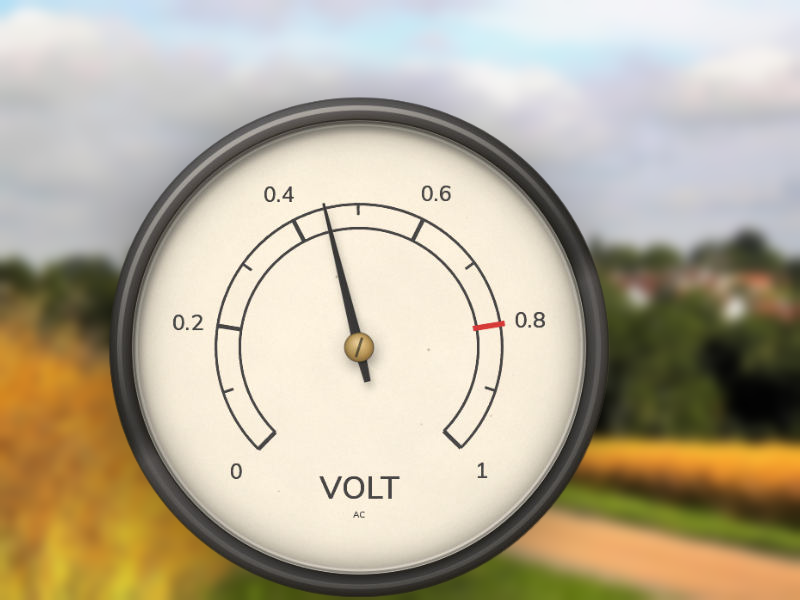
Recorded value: **0.45** V
